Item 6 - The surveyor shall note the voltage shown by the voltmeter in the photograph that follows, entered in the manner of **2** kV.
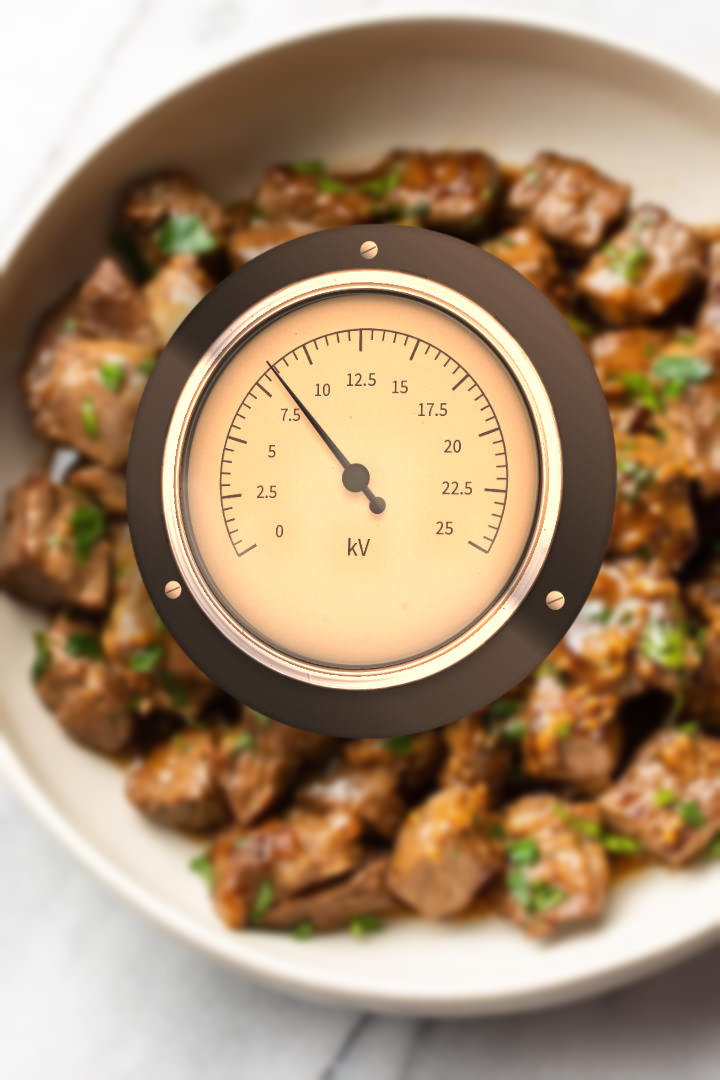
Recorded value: **8.5** kV
